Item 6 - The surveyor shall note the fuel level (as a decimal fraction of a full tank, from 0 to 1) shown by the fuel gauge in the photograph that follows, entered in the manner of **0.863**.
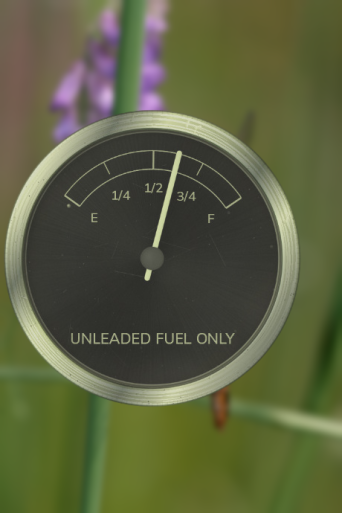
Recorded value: **0.625**
